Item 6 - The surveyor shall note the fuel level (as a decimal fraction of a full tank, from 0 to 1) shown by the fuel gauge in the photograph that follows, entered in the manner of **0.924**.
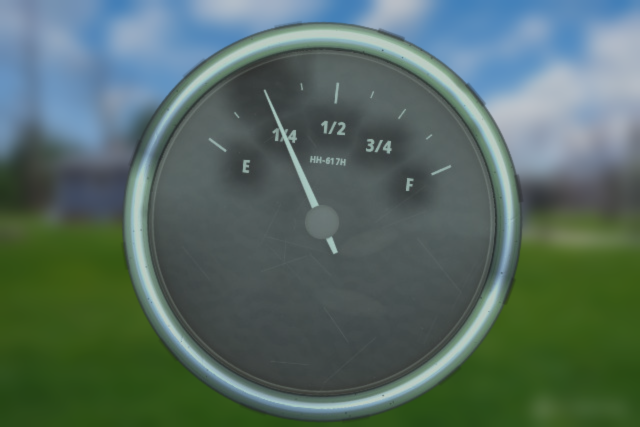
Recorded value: **0.25**
